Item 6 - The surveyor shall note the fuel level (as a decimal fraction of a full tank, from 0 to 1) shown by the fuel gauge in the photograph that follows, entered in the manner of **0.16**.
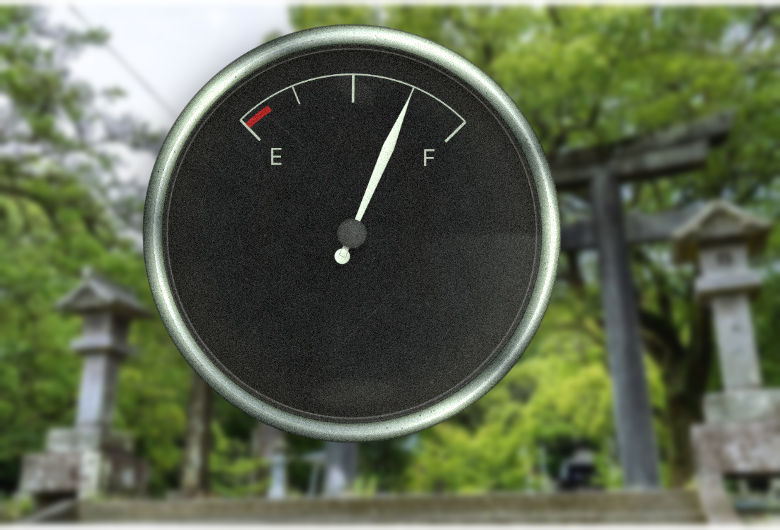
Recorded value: **0.75**
